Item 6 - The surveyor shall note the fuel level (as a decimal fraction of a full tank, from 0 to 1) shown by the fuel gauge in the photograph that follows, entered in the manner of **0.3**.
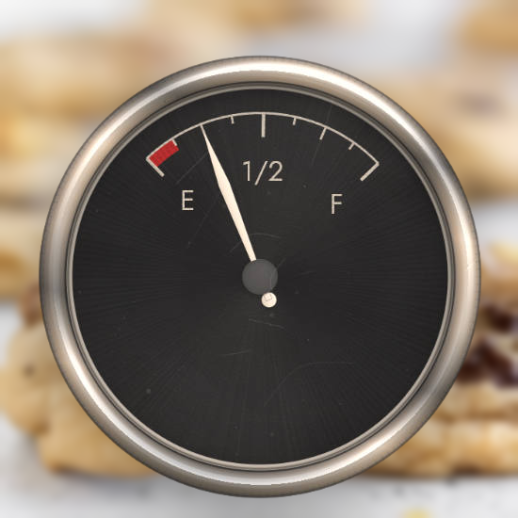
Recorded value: **0.25**
